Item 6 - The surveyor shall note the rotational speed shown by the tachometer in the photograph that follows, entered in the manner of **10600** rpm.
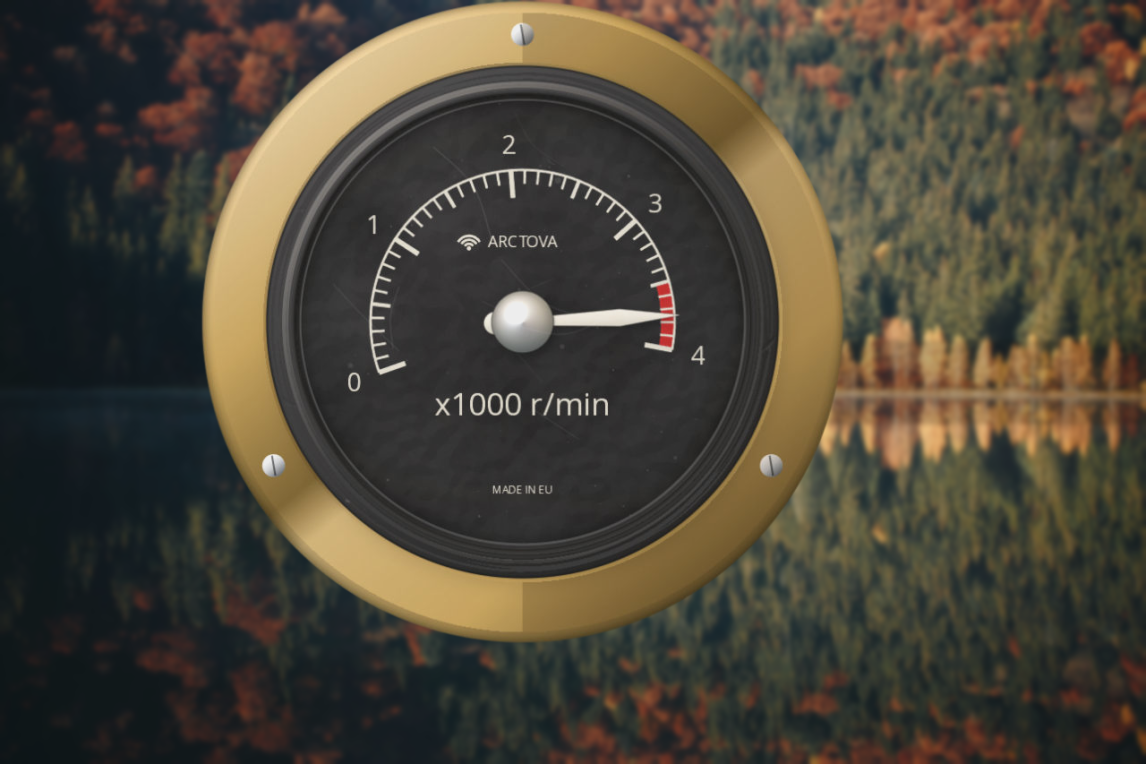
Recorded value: **3750** rpm
